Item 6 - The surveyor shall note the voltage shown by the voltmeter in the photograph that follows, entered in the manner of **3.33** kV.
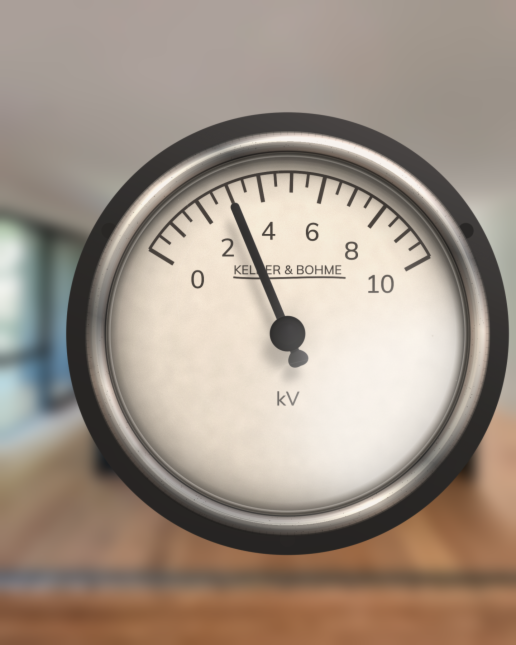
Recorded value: **3** kV
